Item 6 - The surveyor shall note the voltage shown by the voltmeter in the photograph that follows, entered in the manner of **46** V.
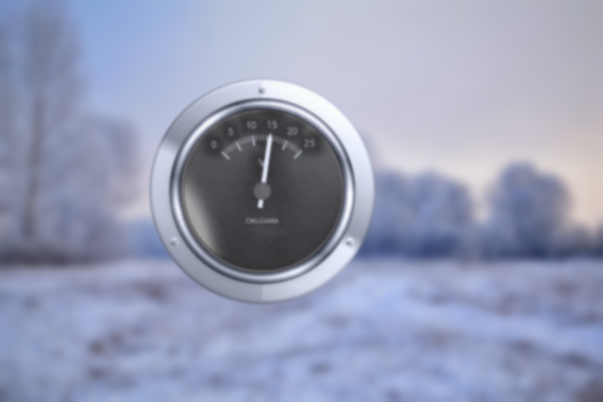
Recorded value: **15** V
